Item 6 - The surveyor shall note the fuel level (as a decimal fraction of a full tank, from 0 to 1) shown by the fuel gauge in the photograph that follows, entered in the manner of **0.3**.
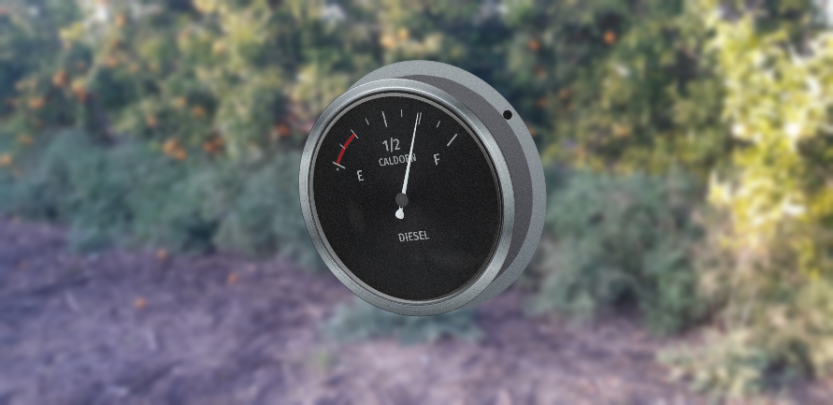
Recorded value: **0.75**
